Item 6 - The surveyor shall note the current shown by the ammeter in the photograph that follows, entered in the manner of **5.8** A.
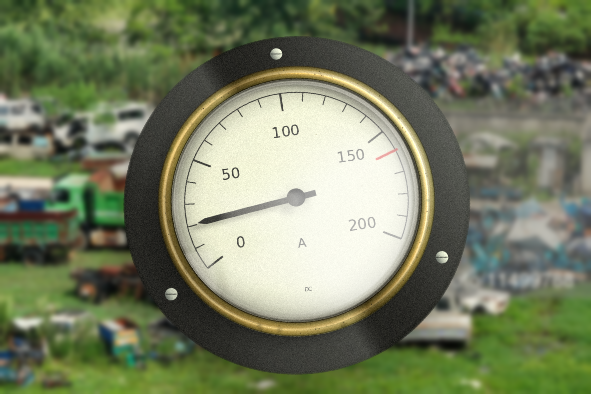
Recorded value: **20** A
